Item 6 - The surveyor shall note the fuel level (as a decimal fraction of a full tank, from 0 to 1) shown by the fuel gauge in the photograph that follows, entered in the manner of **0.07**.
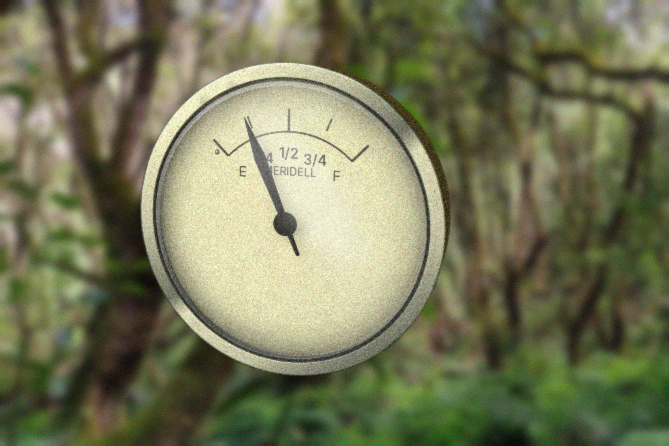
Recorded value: **0.25**
